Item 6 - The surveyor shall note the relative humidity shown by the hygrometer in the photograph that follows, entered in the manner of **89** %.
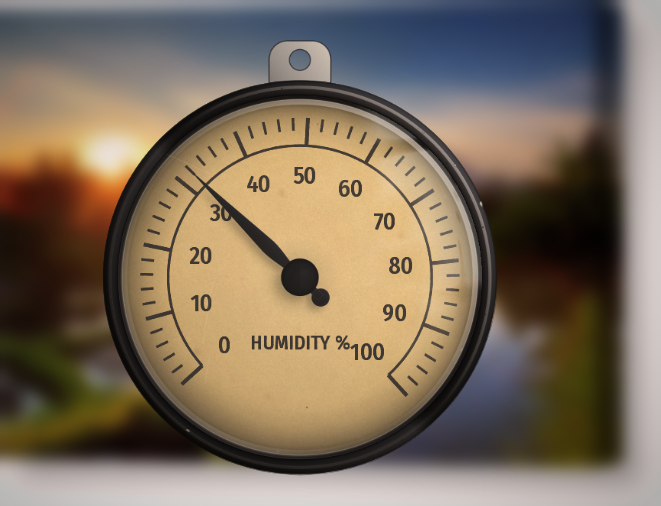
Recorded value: **32** %
